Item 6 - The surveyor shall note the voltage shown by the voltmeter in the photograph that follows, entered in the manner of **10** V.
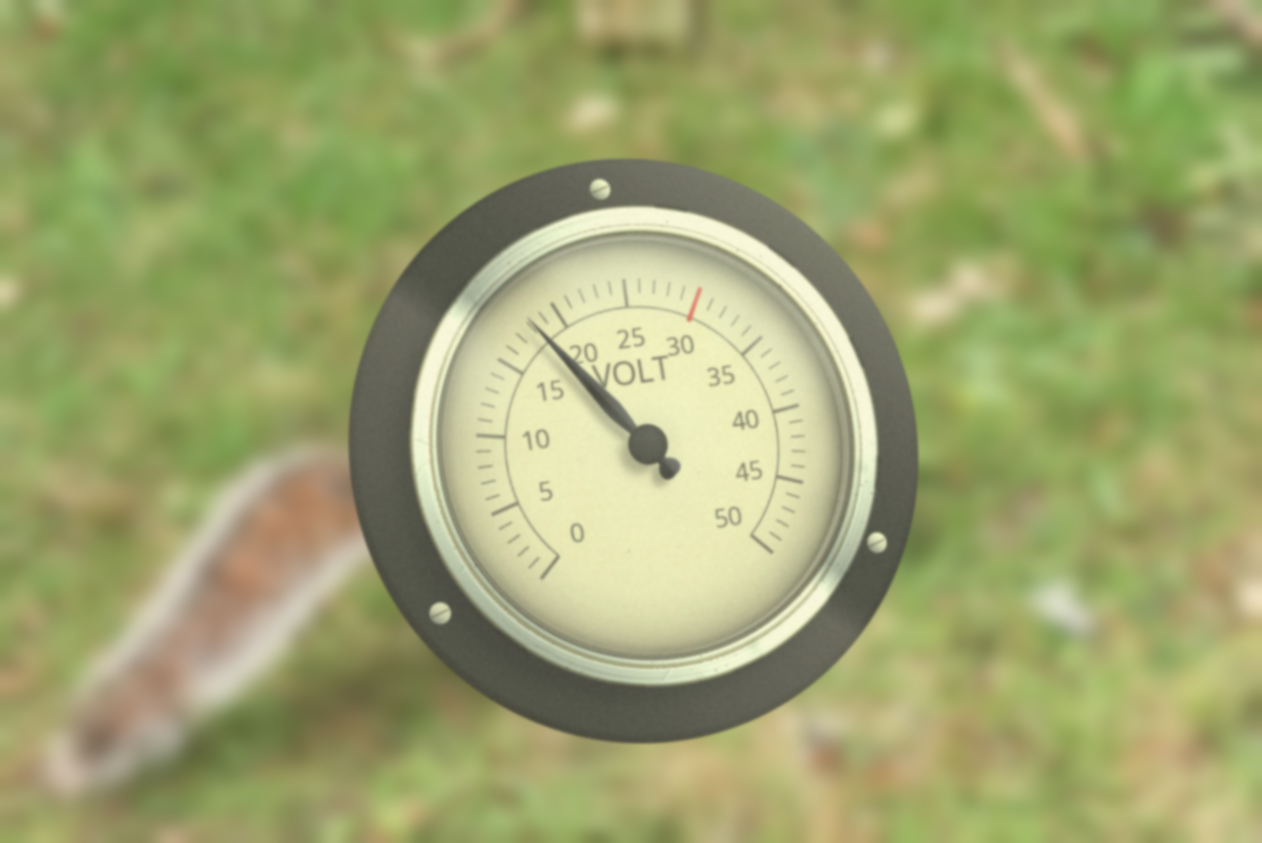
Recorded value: **18** V
